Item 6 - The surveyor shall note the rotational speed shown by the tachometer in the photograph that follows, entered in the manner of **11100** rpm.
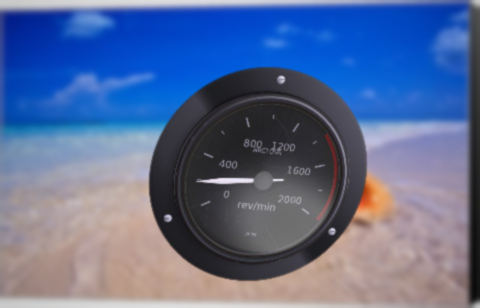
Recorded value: **200** rpm
